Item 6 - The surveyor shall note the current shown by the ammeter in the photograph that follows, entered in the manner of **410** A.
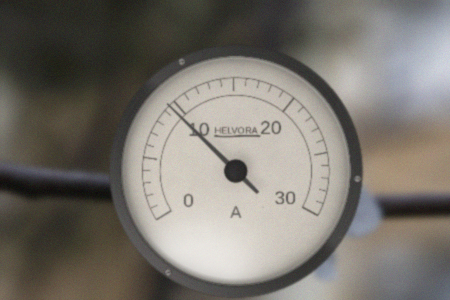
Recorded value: **9.5** A
